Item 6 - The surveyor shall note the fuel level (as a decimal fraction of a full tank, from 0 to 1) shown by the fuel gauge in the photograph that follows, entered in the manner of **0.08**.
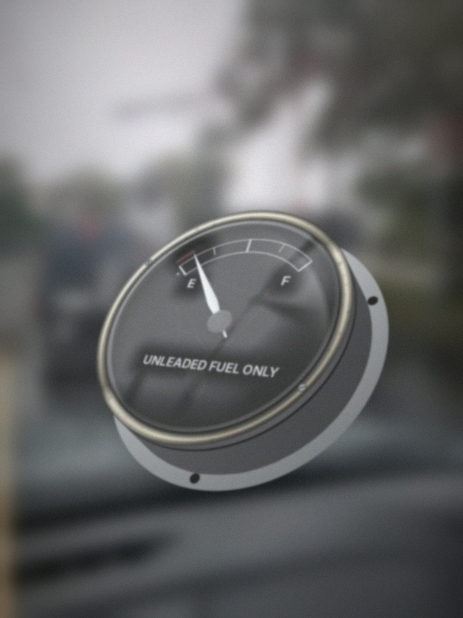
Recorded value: **0.125**
